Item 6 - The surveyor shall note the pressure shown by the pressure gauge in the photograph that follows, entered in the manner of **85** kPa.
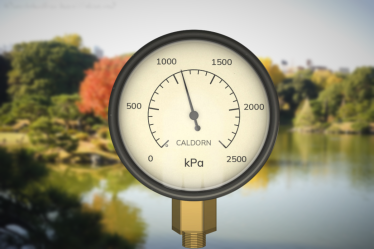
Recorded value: **1100** kPa
